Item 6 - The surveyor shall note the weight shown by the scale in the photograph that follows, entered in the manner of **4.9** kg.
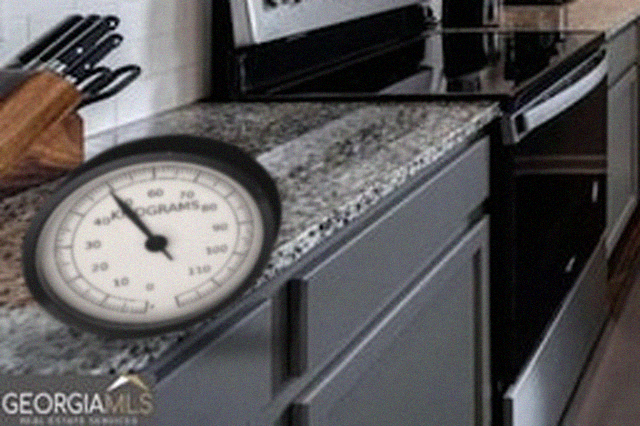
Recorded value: **50** kg
